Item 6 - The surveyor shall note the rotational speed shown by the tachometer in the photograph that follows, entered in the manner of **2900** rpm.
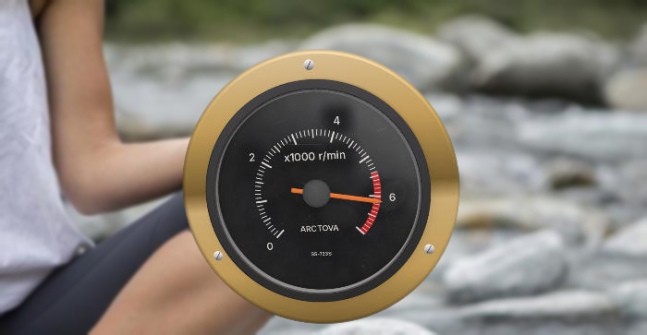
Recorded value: **6100** rpm
